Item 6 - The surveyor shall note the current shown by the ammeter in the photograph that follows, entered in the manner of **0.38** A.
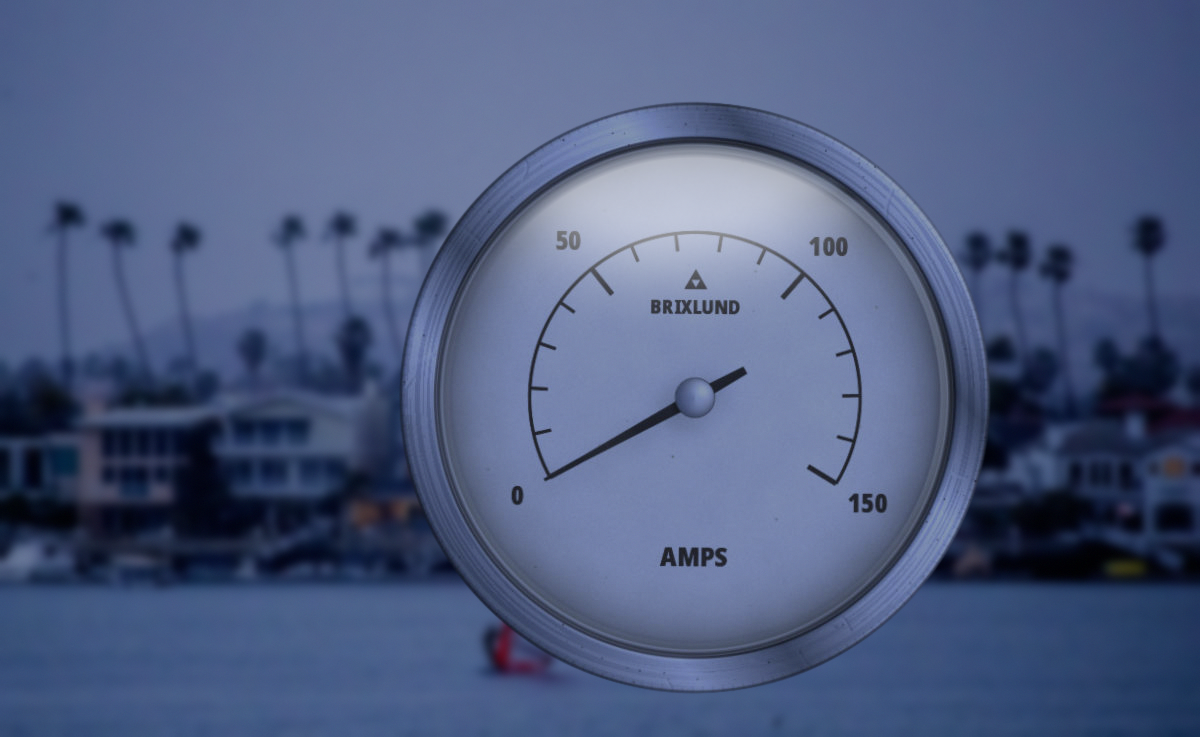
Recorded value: **0** A
